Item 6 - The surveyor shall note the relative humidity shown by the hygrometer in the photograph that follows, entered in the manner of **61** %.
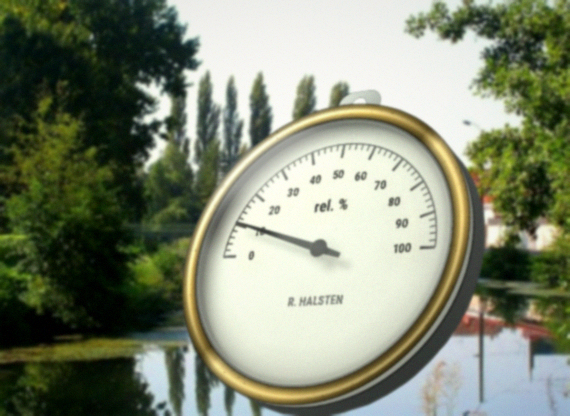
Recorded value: **10** %
